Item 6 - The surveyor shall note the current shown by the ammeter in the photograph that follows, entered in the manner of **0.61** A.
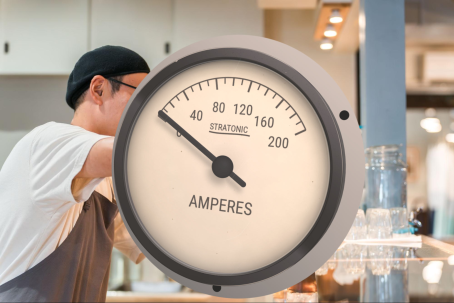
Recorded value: **5** A
